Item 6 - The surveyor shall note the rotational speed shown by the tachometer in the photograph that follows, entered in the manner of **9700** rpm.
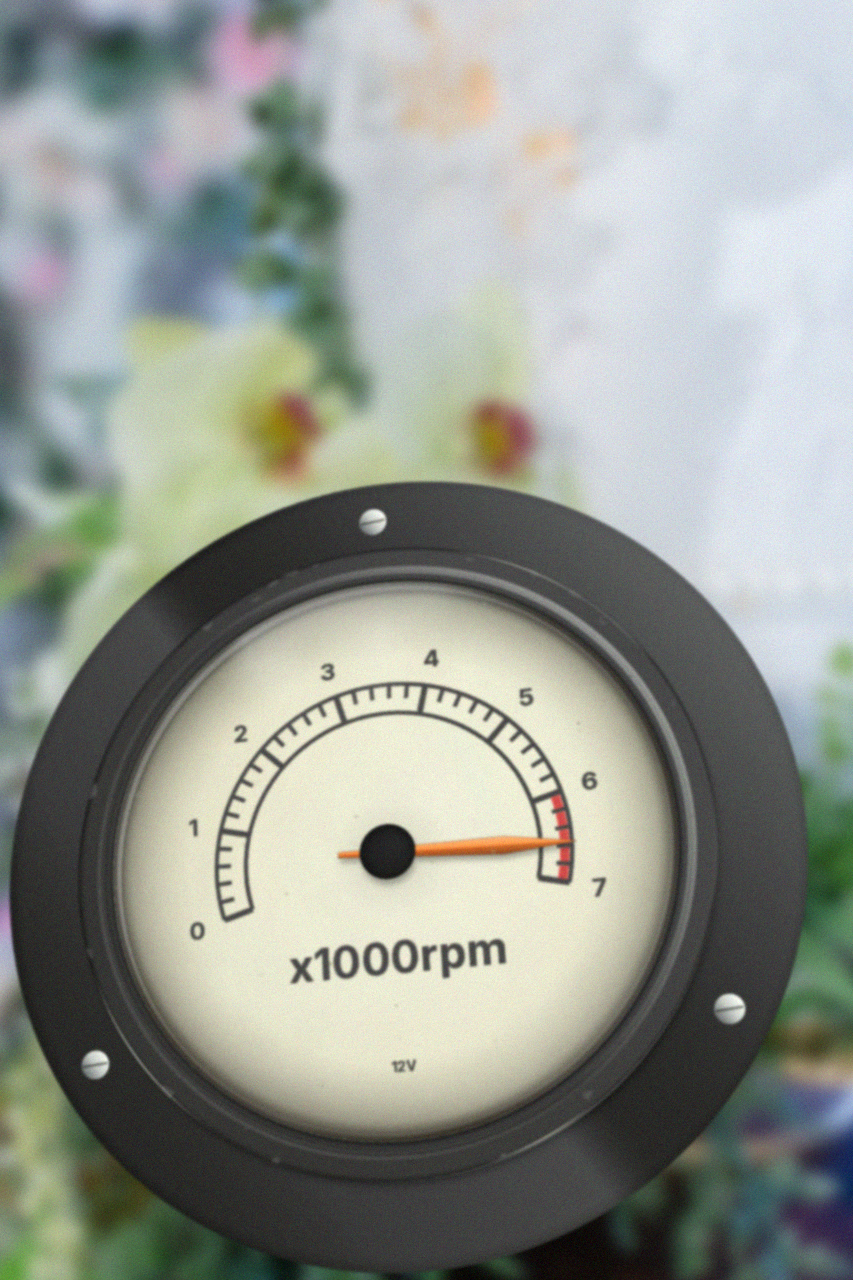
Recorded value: **6600** rpm
